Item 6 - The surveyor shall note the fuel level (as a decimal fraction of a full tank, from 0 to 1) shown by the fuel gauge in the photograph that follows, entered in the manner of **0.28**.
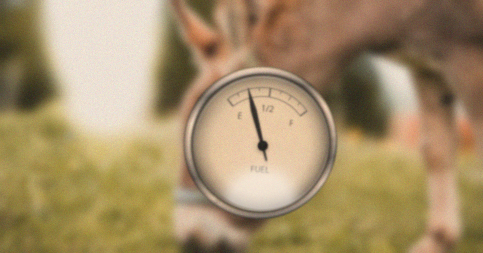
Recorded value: **0.25**
